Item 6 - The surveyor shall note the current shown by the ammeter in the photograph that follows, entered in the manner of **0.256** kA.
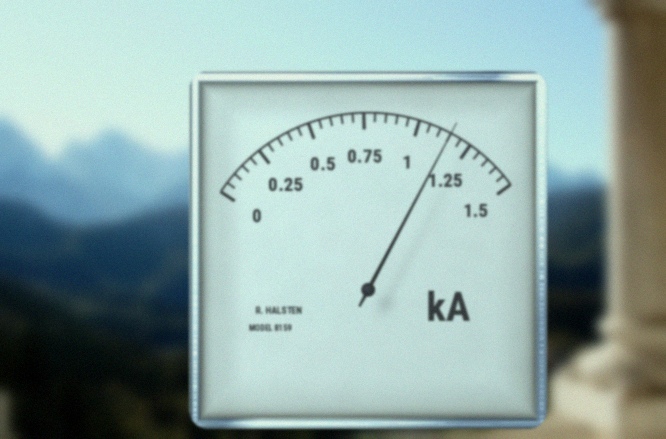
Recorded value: **1.15** kA
